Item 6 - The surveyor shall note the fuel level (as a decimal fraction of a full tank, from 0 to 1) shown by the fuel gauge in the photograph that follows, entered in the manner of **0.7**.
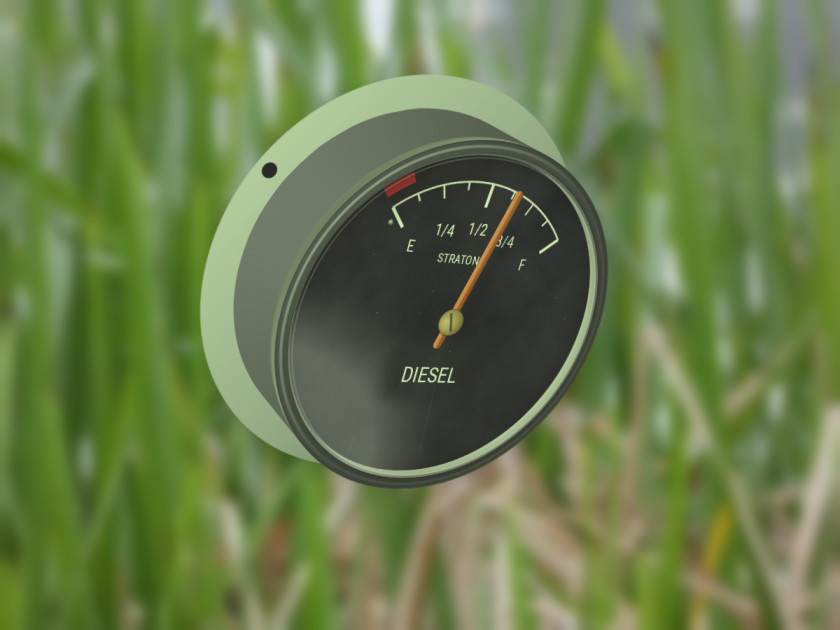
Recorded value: **0.625**
